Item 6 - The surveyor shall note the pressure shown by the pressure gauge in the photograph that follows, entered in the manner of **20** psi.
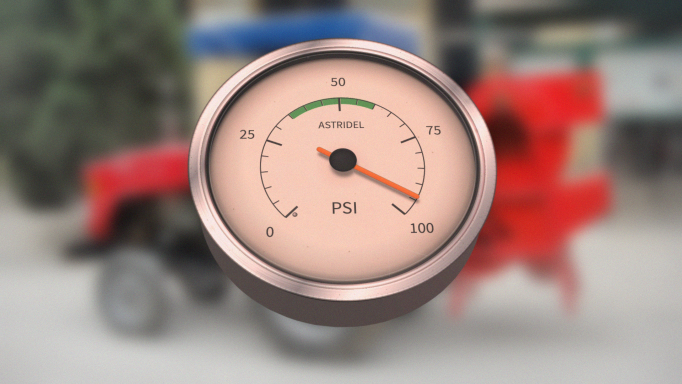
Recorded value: **95** psi
